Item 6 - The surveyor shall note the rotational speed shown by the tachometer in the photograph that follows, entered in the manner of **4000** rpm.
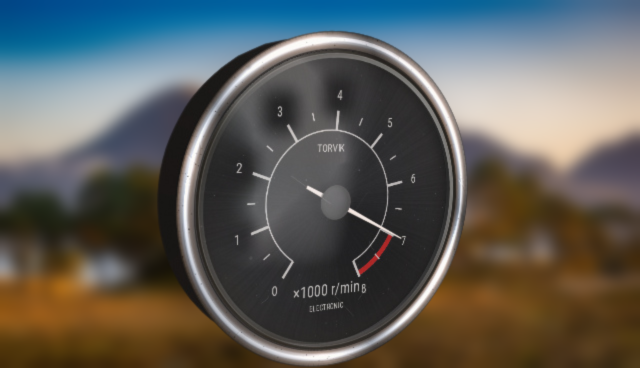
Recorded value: **7000** rpm
